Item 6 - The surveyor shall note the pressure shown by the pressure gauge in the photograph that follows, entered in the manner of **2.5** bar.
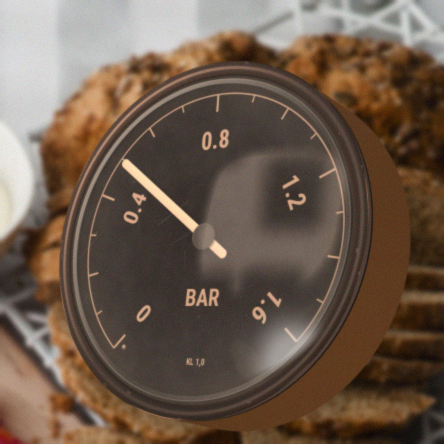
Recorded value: **0.5** bar
